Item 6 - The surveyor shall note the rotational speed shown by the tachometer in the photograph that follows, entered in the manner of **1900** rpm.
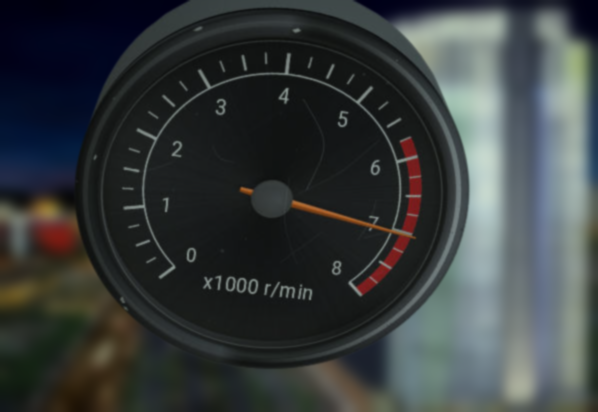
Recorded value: **7000** rpm
